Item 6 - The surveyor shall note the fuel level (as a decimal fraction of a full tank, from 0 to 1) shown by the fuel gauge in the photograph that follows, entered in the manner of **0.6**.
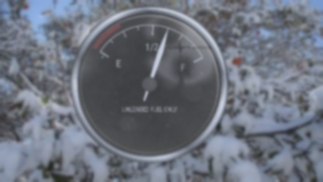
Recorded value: **0.625**
